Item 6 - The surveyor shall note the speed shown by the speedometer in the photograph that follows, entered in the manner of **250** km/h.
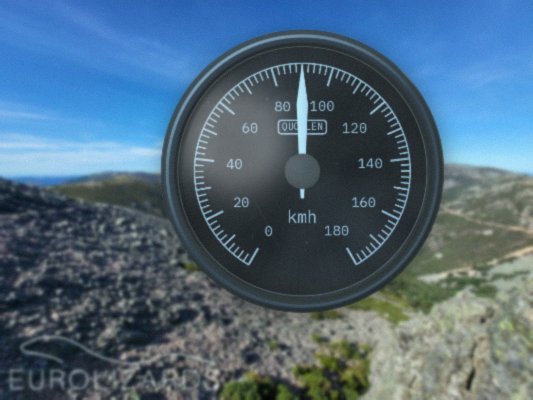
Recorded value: **90** km/h
